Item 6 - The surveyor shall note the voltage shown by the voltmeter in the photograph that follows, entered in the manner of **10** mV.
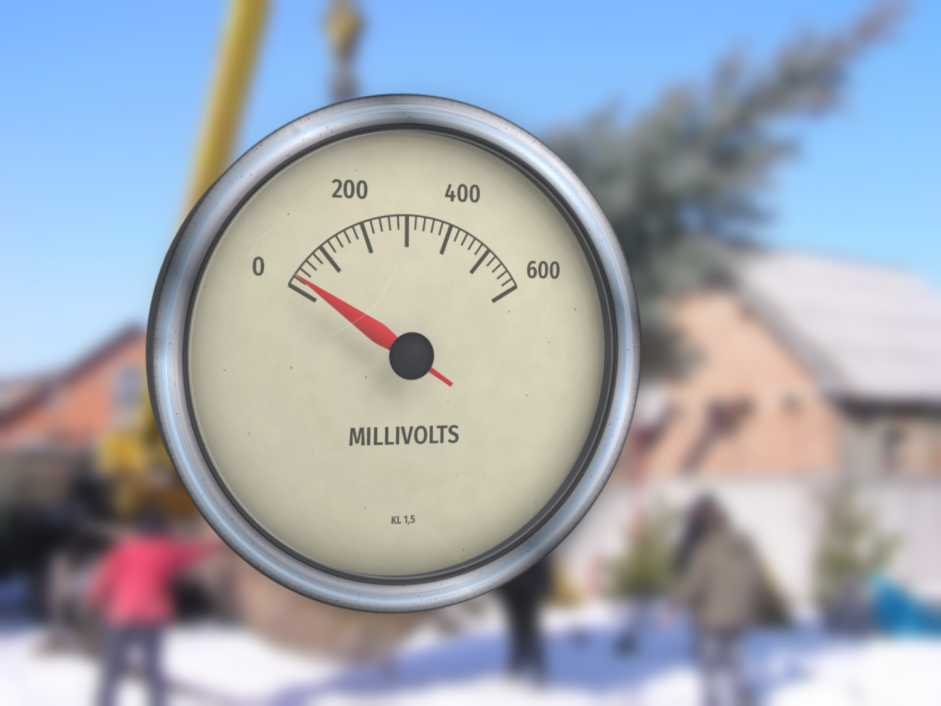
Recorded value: **20** mV
